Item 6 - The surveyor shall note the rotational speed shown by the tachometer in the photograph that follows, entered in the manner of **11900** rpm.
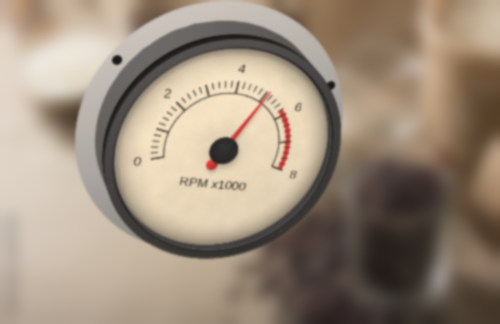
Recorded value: **5000** rpm
